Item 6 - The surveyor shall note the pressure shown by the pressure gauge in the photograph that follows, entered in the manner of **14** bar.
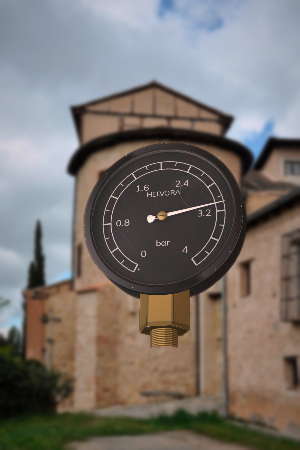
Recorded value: **3.1** bar
